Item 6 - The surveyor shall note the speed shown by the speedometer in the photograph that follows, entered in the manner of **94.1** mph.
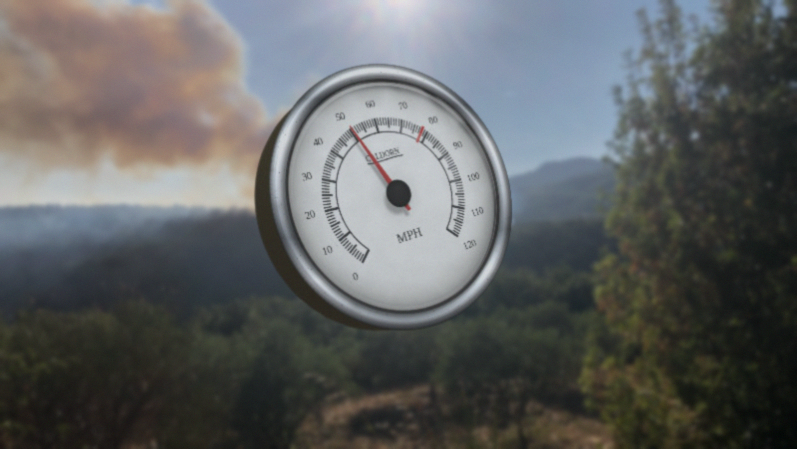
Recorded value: **50** mph
